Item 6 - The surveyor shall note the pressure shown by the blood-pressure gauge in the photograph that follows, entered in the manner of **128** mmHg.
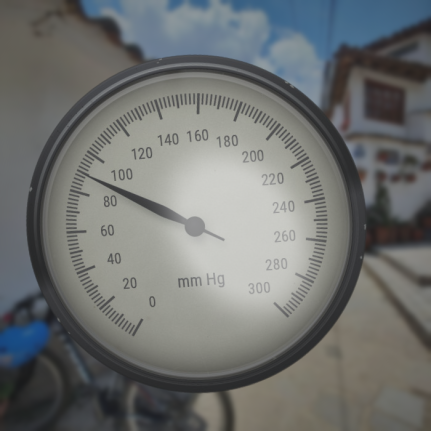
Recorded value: **90** mmHg
